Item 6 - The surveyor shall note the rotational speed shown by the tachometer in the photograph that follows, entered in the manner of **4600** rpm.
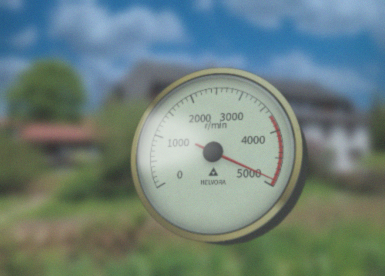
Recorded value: **4900** rpm
